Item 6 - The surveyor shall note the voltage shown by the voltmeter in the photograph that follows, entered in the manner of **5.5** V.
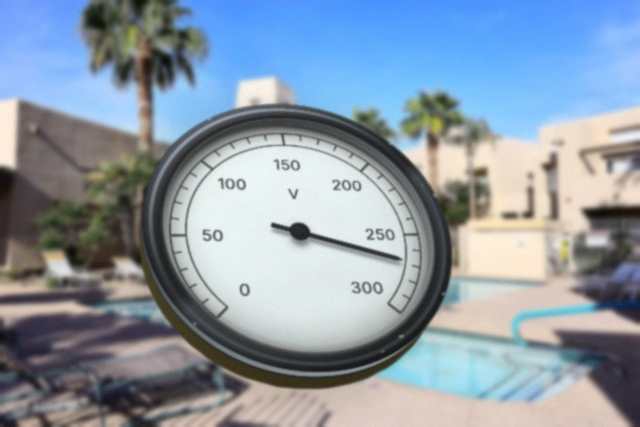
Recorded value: **270** V
